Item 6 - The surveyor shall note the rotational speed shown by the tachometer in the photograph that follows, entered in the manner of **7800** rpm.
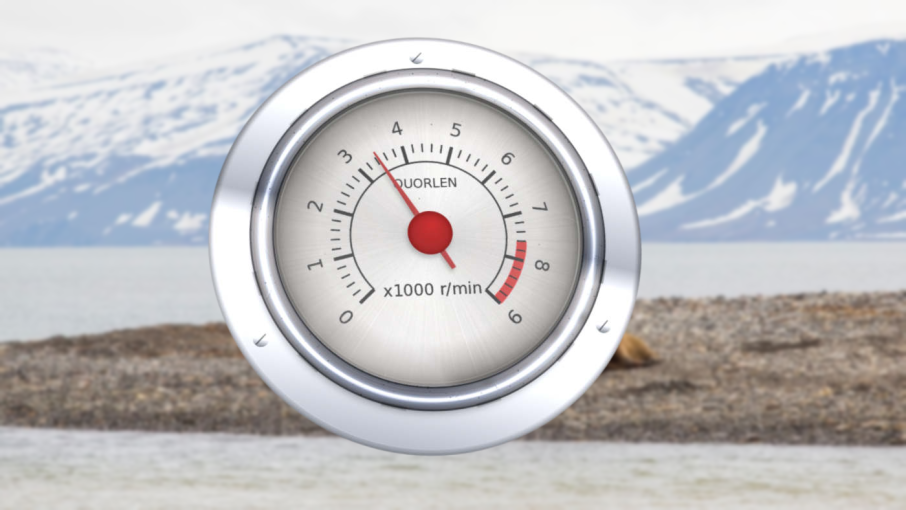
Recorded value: **3400** rpm
